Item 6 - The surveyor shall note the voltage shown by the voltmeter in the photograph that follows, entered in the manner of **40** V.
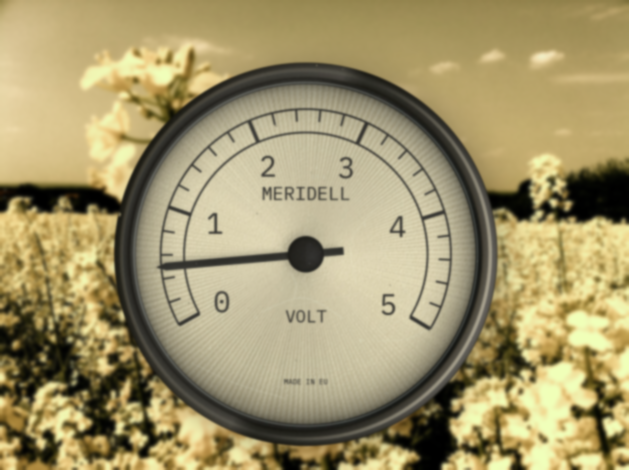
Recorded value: **0.5** V
